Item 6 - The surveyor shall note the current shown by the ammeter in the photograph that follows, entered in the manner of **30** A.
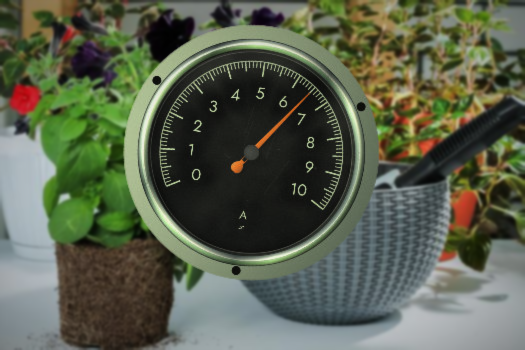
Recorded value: **6.5** A
